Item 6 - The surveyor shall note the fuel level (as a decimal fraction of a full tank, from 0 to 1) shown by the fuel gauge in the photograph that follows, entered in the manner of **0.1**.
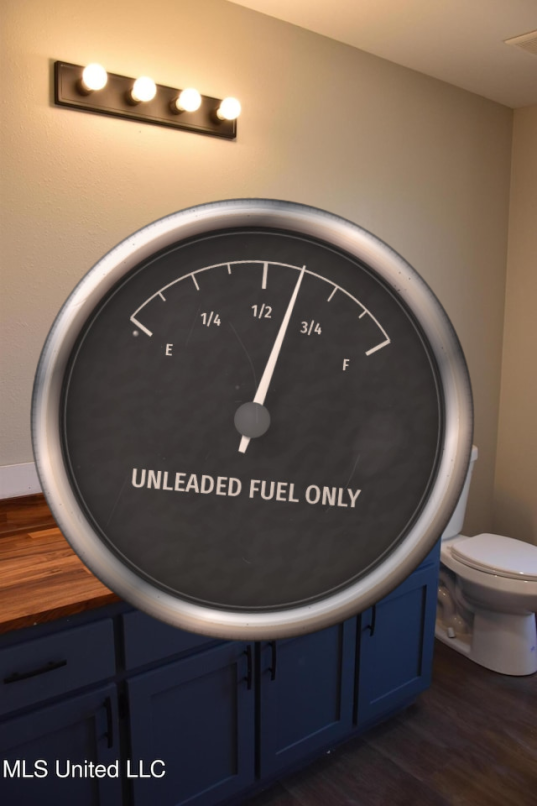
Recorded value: **0.625**
